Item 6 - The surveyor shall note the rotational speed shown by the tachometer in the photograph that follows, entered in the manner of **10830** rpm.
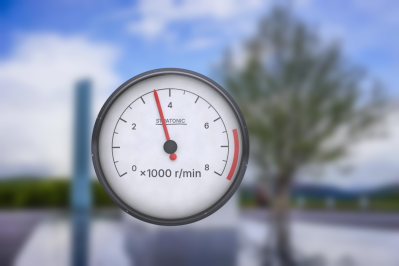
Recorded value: **3500** rpm
